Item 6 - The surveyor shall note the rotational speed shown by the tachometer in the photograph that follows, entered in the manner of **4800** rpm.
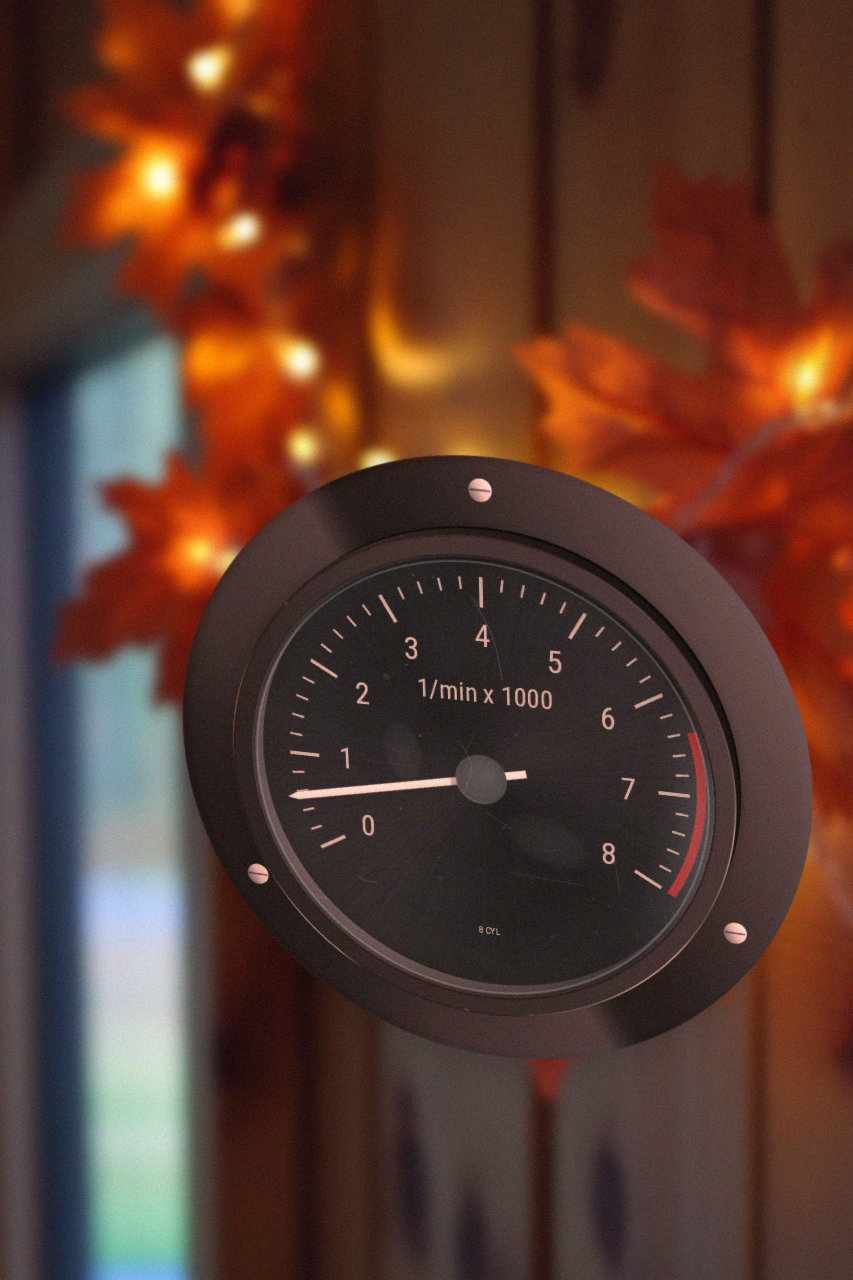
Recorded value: **600** rpm
